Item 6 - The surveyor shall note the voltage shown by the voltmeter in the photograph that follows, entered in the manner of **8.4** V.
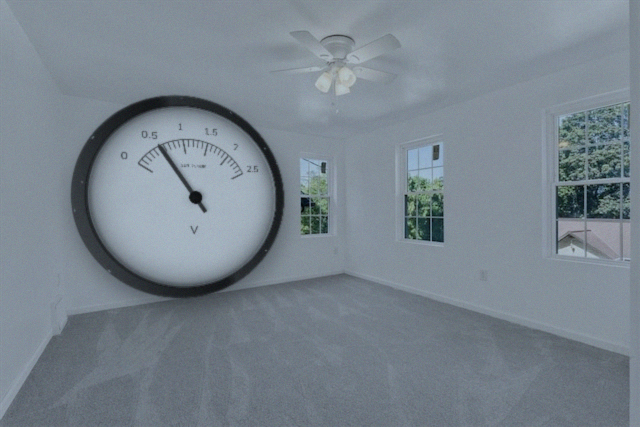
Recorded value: **0.5** V
